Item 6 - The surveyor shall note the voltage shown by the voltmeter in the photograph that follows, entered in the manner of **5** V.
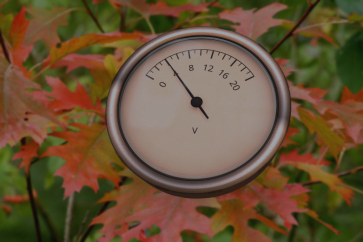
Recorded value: **4** V
